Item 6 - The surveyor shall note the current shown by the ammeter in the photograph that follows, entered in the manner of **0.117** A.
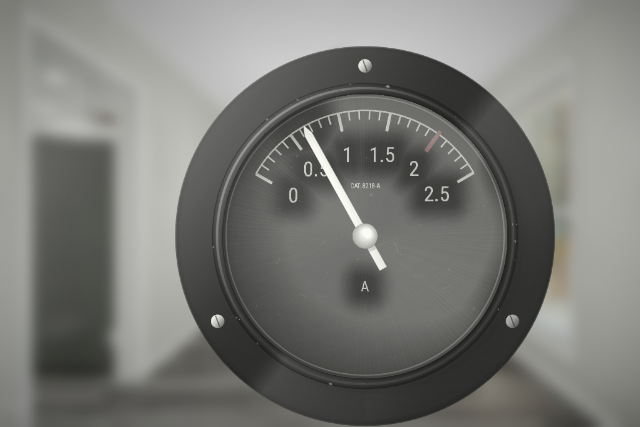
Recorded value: **0.65** A
